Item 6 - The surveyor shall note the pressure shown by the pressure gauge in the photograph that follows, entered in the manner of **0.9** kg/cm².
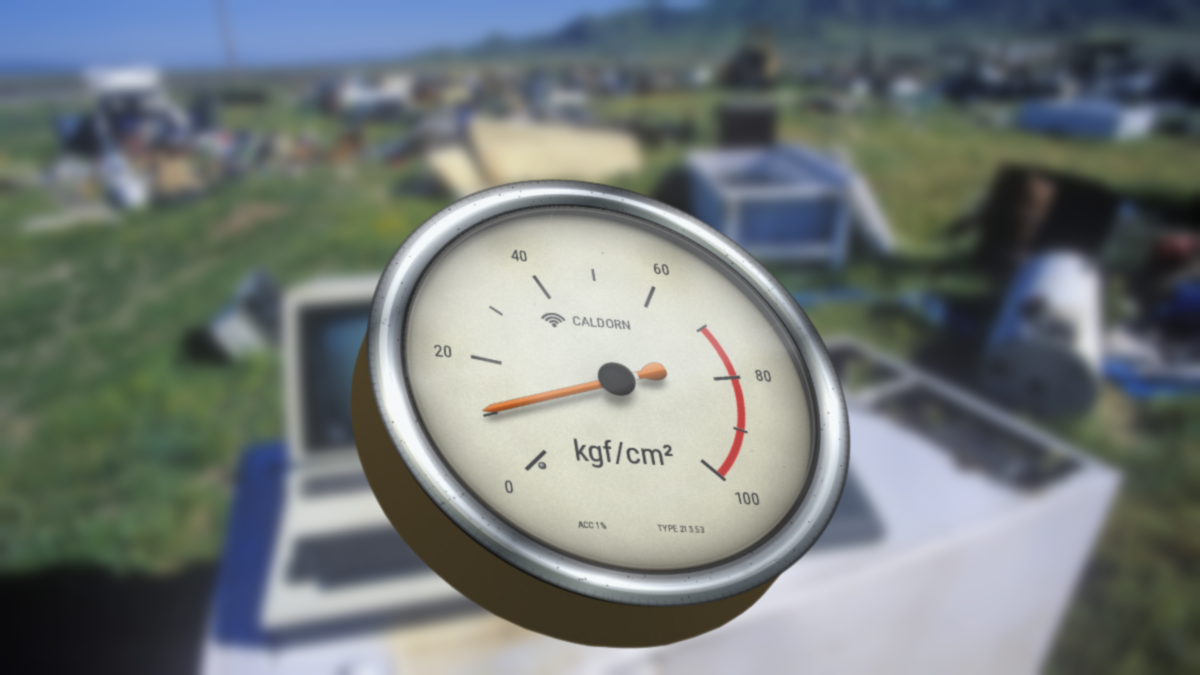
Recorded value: **10** kg/cm²
